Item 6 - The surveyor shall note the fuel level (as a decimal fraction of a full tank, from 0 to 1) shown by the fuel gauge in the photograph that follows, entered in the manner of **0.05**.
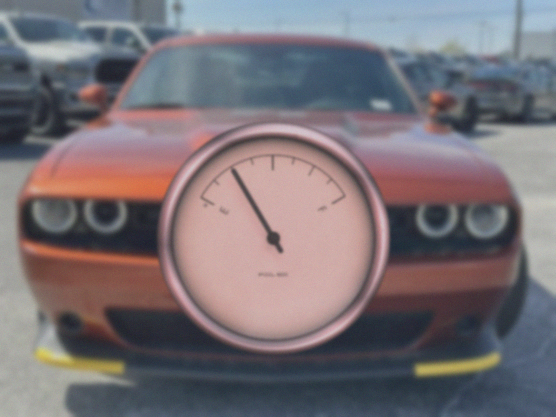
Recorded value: **0.25**
